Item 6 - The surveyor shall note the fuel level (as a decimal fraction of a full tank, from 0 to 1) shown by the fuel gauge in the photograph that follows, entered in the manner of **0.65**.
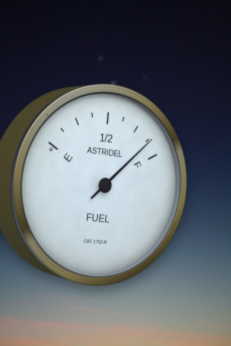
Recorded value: **0.875**
